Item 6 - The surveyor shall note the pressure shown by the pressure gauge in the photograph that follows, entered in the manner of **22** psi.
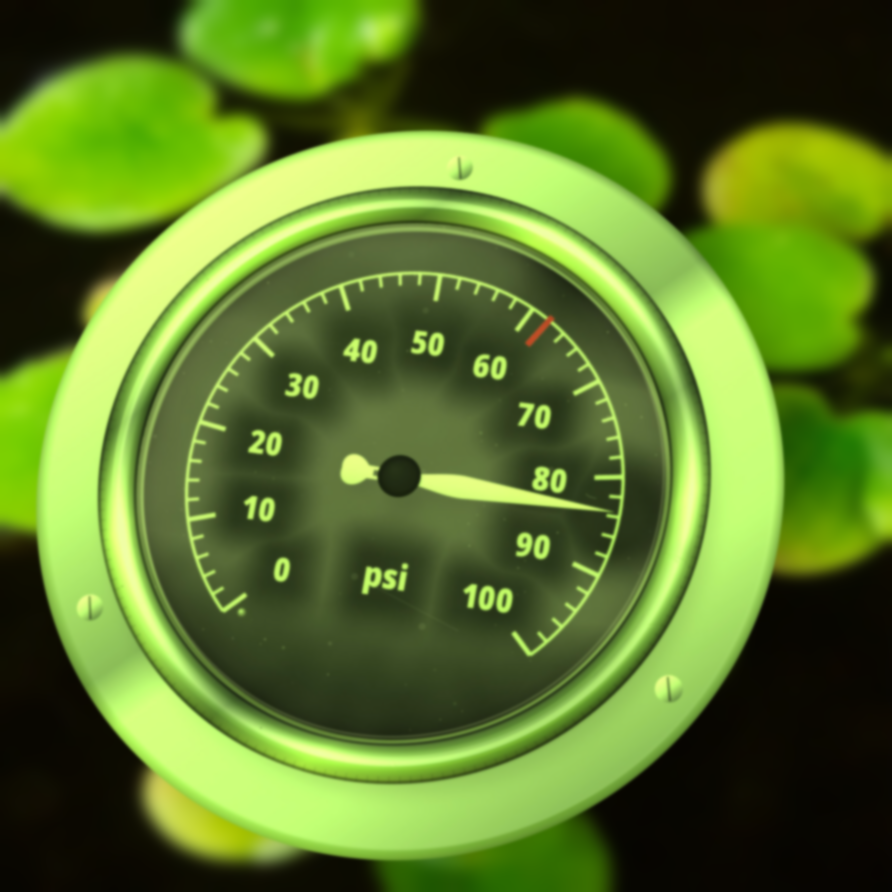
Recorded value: **84** psi
